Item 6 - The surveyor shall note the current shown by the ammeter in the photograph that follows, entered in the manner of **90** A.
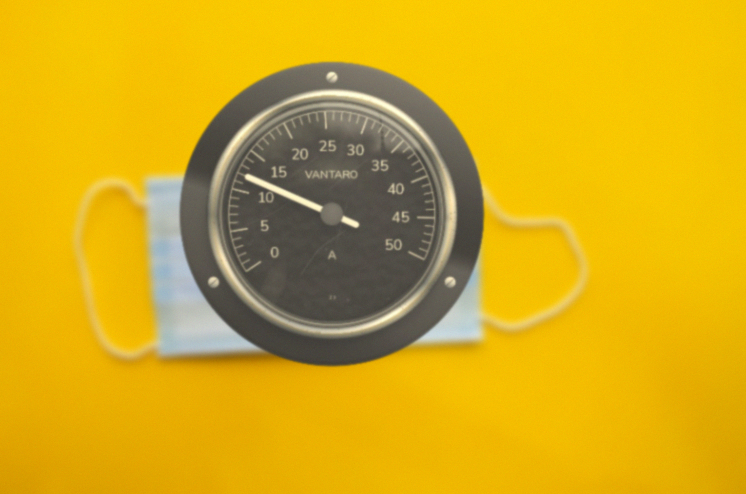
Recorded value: **12** A
